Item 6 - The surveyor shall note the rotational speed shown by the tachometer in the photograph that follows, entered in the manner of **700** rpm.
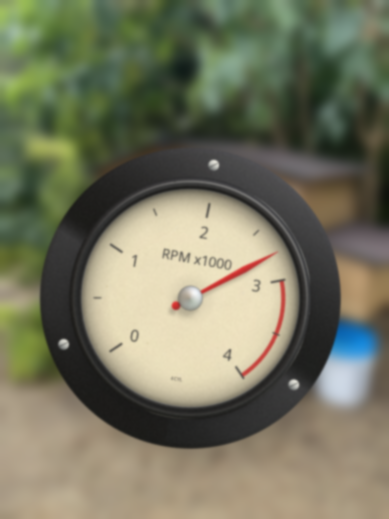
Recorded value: **2750** rpm
